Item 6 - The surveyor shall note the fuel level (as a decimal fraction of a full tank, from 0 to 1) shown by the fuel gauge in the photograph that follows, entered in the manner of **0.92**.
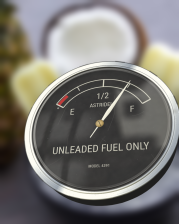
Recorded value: **0.75**
